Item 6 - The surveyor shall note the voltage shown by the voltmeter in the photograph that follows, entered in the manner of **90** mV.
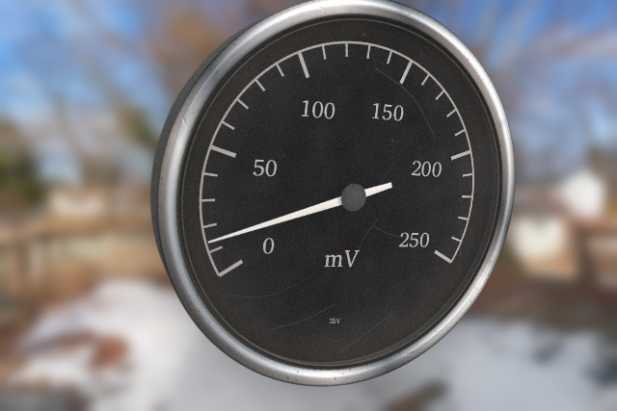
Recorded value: **15** mV
